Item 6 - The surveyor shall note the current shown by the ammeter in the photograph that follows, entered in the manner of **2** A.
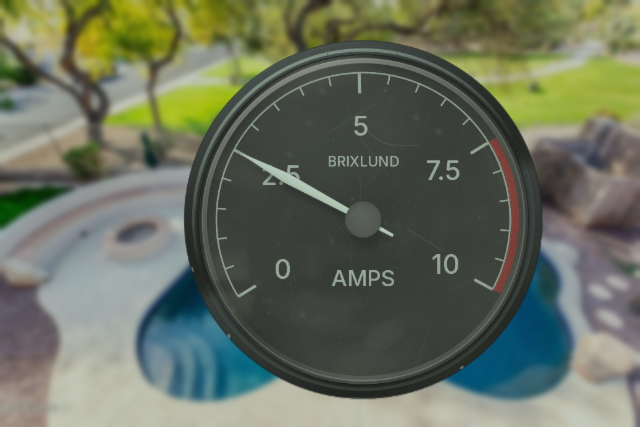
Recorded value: **2.5** A
